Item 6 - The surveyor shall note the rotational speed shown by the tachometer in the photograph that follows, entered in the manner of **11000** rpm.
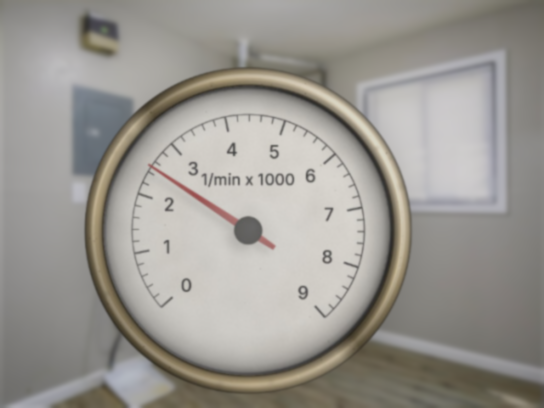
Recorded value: **2500** rpm
